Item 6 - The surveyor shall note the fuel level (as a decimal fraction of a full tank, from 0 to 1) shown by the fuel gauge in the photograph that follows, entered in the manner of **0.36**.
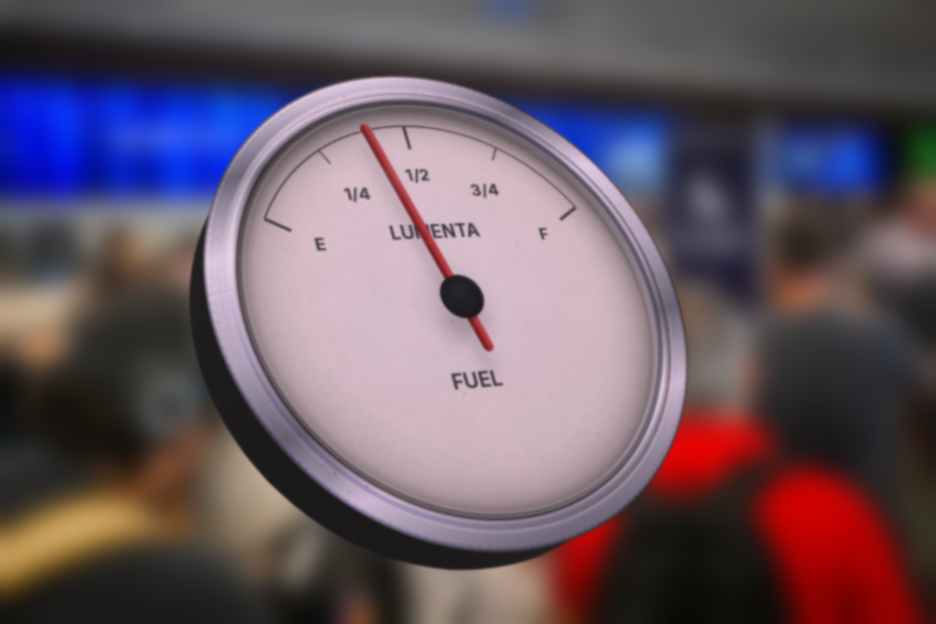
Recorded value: **0.375**
